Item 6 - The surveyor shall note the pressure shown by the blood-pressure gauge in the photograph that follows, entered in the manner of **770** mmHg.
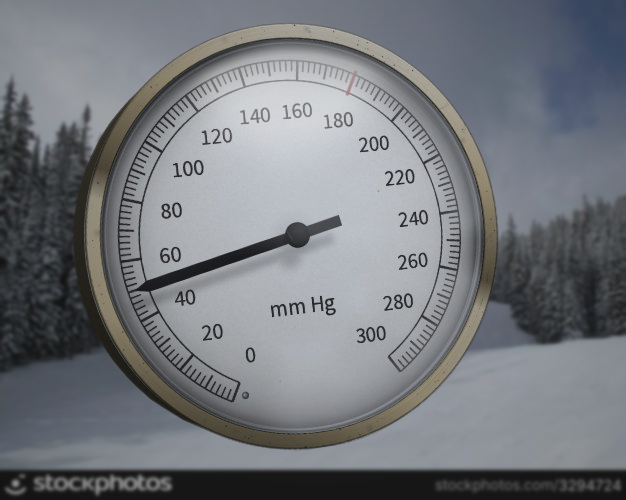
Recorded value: **50** mmHg
